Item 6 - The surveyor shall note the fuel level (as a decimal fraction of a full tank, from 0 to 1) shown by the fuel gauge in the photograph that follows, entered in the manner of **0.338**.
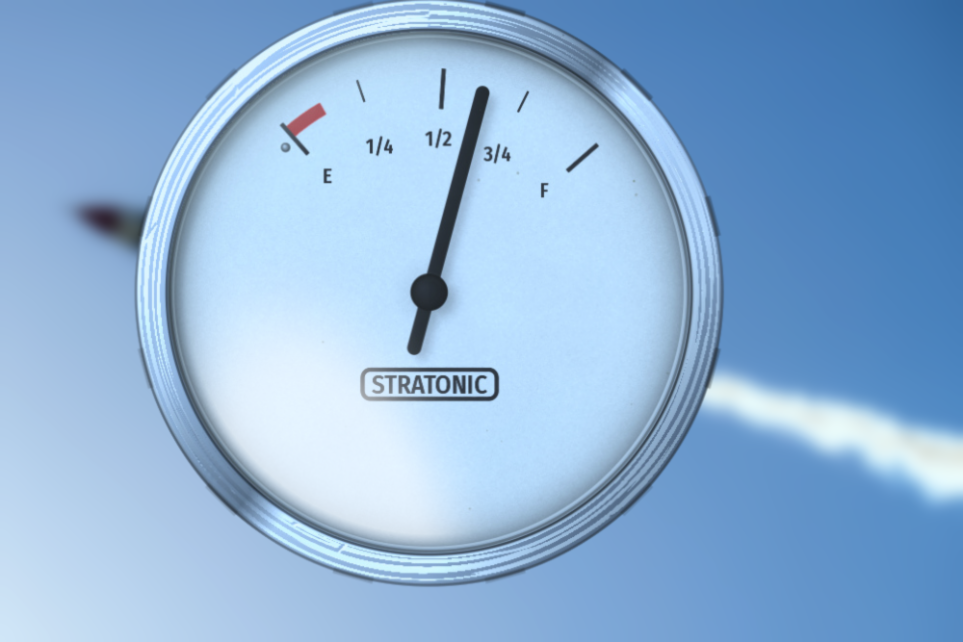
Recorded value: **0.625**
